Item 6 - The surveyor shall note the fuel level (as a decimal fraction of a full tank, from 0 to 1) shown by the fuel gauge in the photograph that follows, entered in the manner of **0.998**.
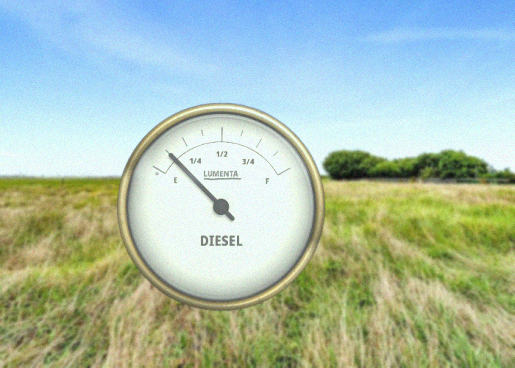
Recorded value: **0.125**
